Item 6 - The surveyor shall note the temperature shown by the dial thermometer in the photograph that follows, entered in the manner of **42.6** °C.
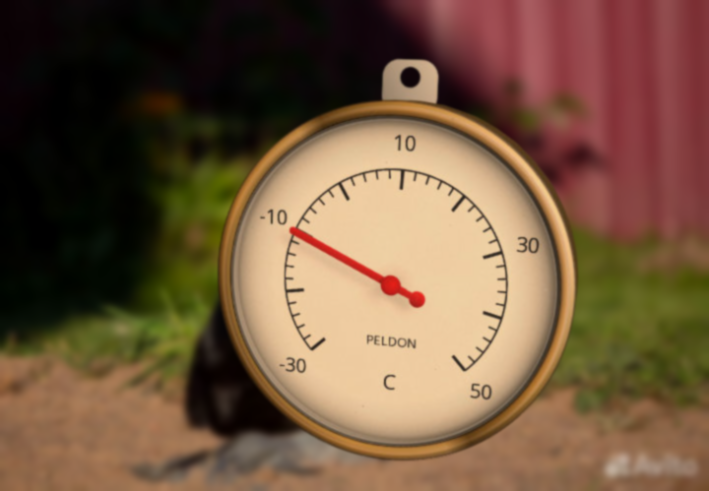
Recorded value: **-10** °C
